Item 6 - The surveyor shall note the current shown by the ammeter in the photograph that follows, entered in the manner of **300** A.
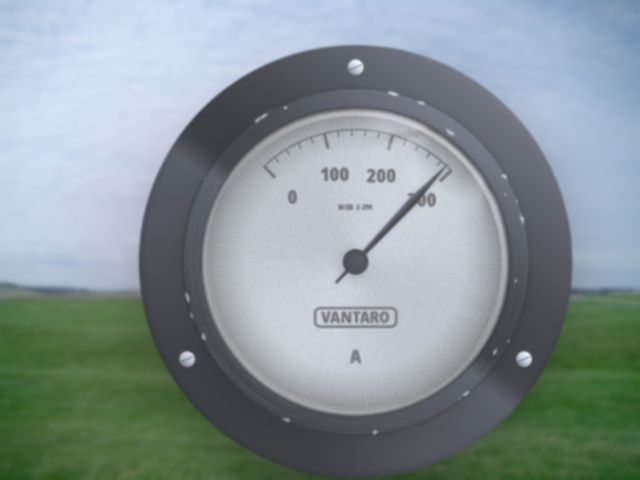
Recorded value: **290** A
